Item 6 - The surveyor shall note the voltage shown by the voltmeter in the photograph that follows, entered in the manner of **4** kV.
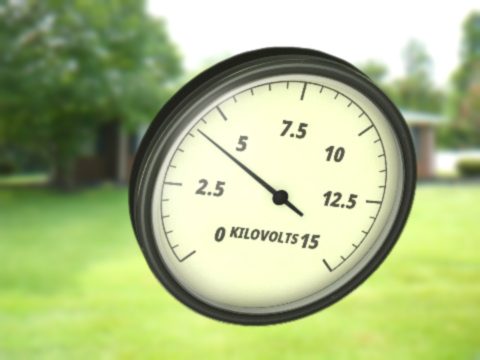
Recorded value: **4.25** kV
